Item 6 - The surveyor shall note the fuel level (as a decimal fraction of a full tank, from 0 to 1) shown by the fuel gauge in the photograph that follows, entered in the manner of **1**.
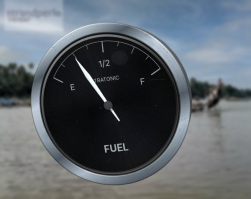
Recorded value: **0.25**
